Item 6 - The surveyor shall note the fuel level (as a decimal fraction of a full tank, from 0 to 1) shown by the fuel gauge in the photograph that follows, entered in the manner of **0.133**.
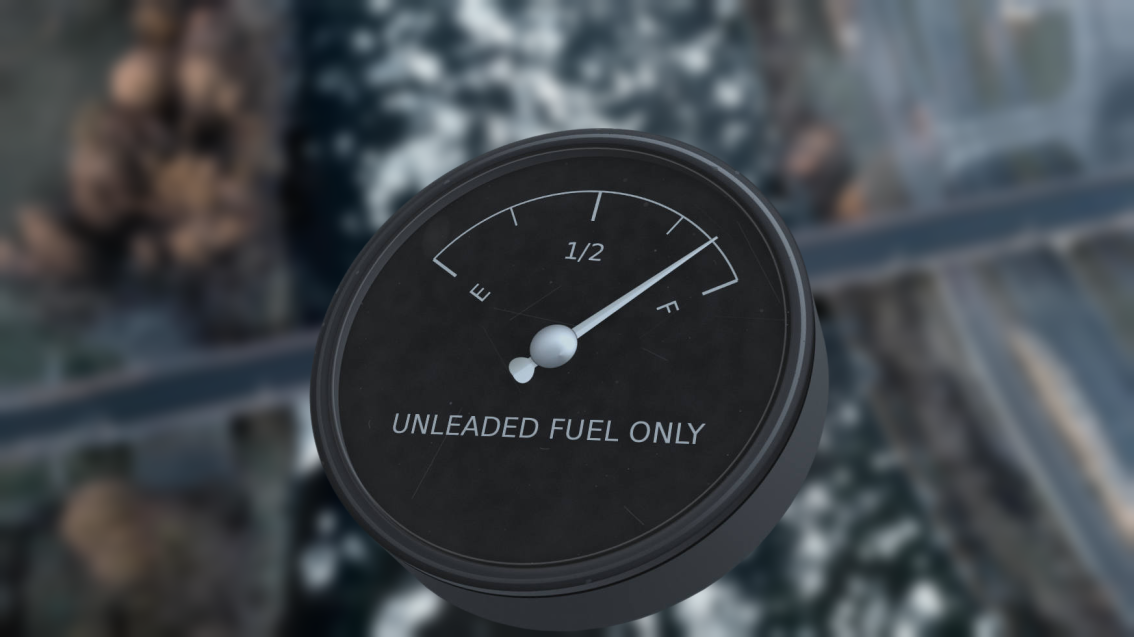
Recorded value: **0.875**
